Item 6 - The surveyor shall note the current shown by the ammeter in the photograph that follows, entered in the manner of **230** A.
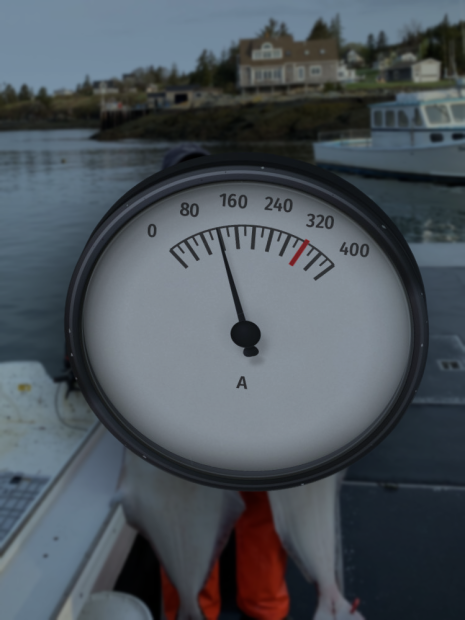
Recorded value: **120** A
